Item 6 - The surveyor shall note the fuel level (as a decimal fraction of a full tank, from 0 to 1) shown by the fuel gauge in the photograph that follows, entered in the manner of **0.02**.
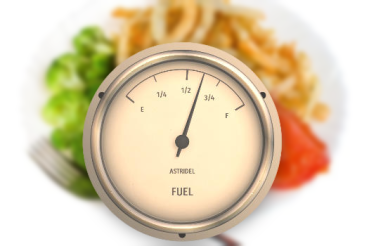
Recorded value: **0.625**
